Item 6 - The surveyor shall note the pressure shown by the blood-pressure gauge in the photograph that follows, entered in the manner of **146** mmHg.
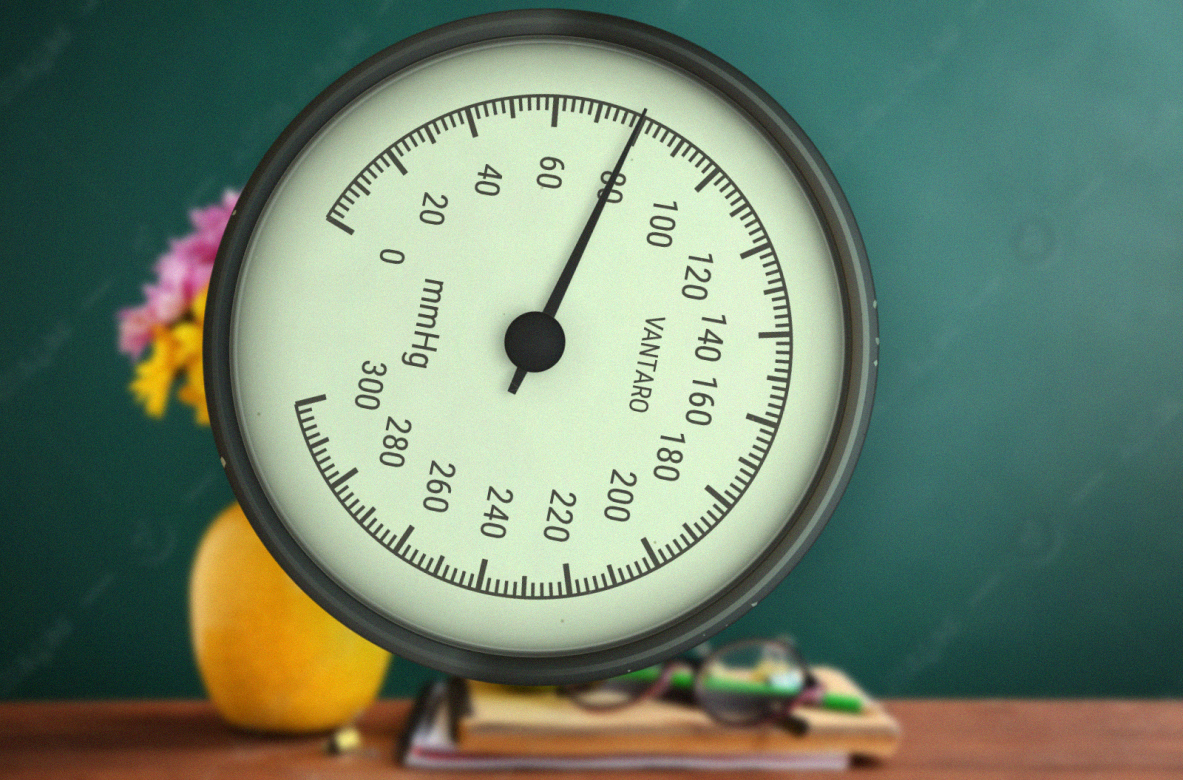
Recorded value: **80** mmHg
